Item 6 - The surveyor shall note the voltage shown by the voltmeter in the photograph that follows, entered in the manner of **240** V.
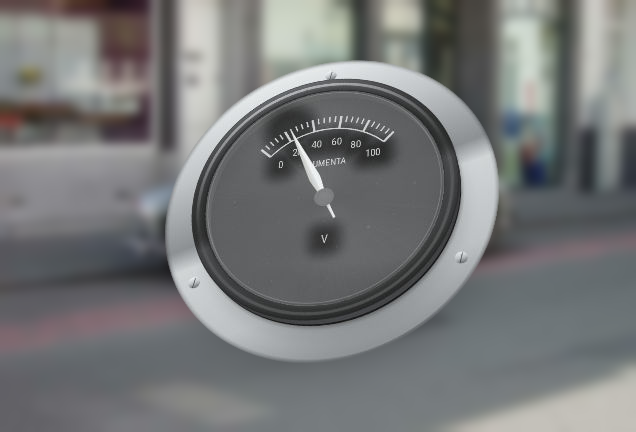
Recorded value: **24** V
